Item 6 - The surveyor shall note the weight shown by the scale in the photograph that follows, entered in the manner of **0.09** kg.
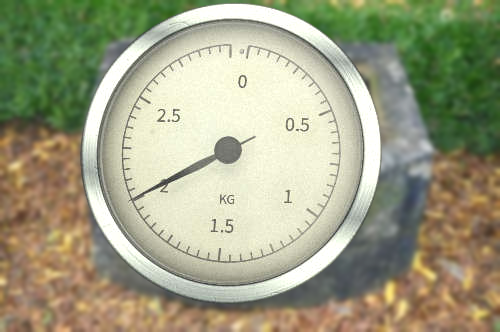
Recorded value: **2** kg
